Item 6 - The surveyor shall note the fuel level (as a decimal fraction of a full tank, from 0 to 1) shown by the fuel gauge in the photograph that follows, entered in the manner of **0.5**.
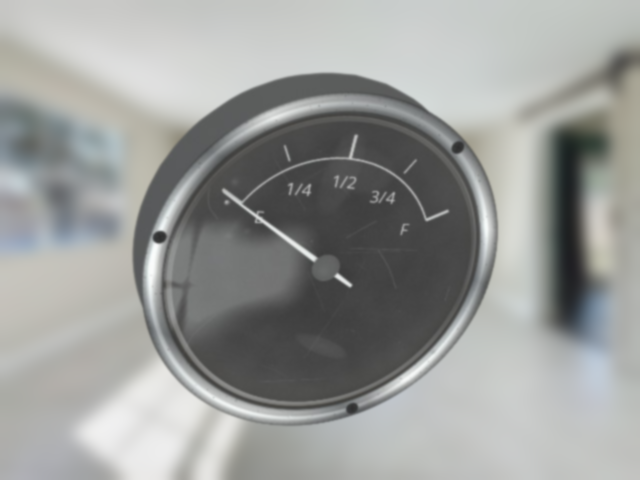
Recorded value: **0**
